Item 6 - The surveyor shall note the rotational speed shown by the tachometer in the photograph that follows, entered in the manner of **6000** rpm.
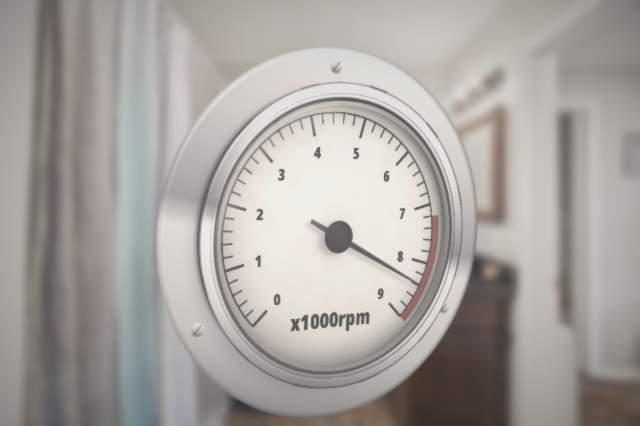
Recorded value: **8400** rpm
